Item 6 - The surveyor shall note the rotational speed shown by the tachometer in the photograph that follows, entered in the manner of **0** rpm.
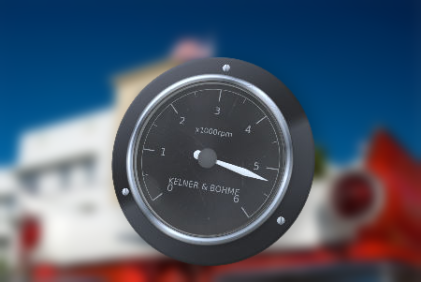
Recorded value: **5250** rpm
